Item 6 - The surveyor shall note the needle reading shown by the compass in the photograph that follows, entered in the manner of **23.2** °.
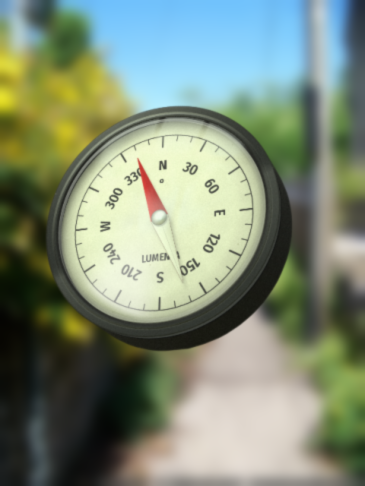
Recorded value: **340** °
